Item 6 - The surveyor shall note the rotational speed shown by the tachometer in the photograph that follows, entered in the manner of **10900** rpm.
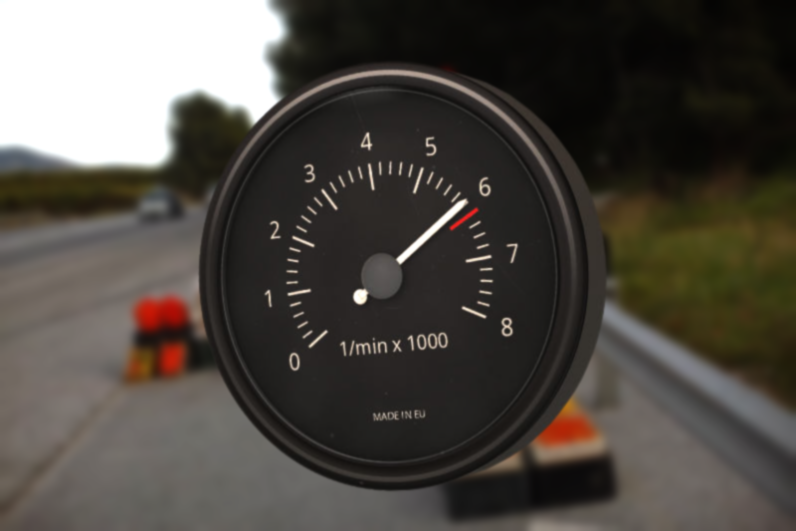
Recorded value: **6000** rpm
